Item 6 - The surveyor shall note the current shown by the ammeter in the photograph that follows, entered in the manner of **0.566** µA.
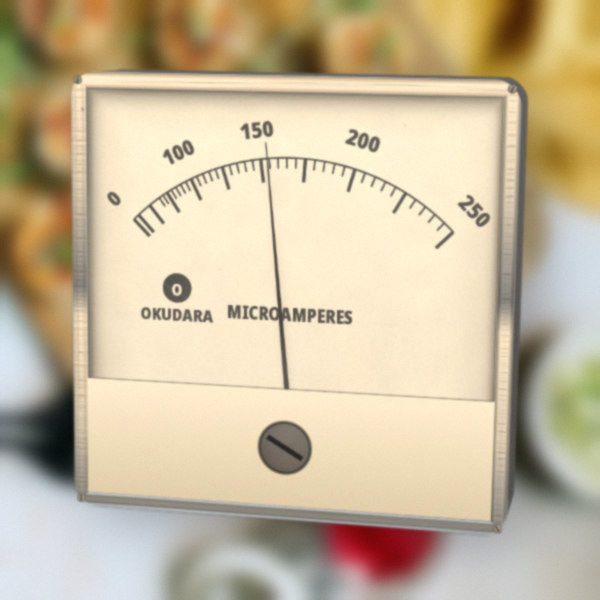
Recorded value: **155** µA
